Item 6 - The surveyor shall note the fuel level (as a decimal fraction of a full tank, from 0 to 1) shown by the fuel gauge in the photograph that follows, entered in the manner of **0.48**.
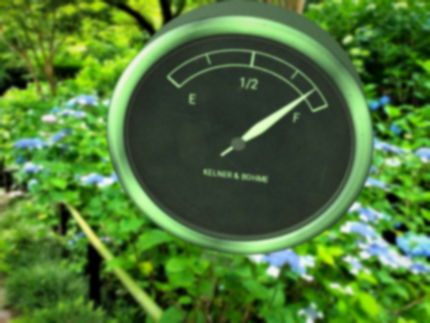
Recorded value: **0.875**
